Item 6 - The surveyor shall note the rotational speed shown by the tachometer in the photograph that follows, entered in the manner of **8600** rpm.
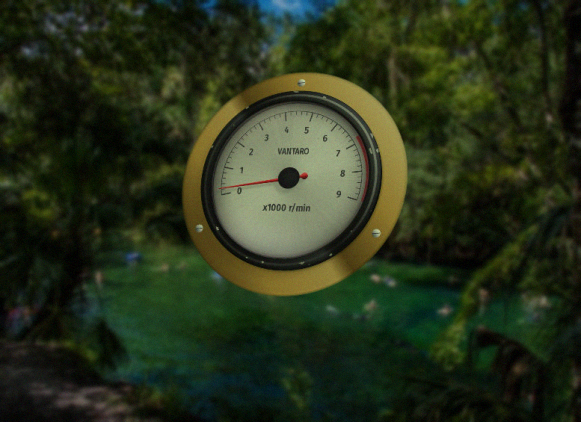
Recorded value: **200** rpm
